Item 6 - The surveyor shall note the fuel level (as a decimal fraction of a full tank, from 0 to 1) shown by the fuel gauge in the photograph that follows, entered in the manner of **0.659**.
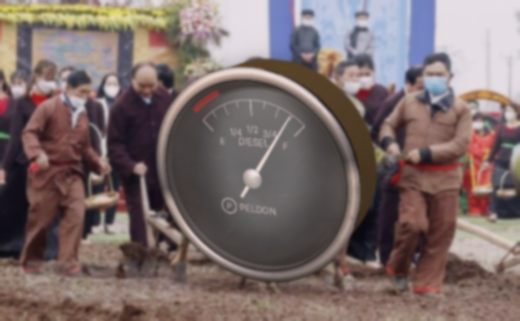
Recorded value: **0.875**
